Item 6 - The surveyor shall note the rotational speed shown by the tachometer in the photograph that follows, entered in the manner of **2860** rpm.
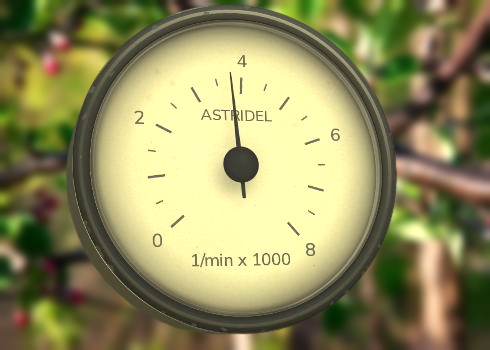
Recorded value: **3750** rpm
